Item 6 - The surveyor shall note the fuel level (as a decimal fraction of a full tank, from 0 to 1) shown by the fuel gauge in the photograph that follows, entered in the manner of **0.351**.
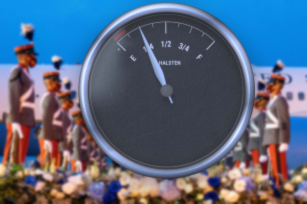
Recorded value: **0.25**
